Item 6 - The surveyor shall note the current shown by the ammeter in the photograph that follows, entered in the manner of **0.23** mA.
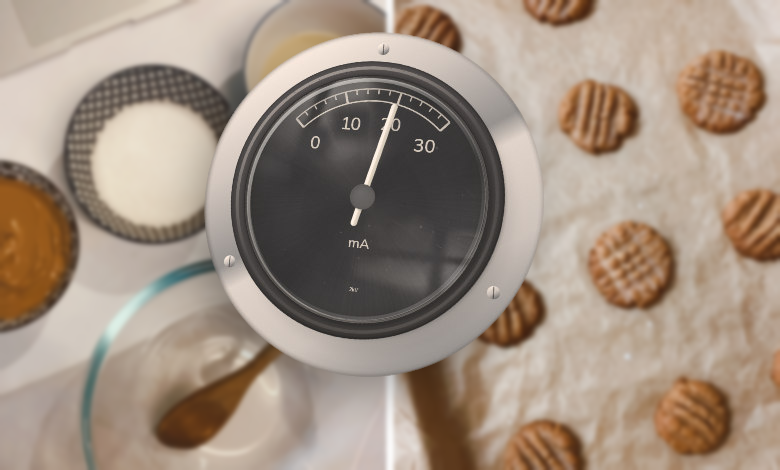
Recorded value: **20** mA
